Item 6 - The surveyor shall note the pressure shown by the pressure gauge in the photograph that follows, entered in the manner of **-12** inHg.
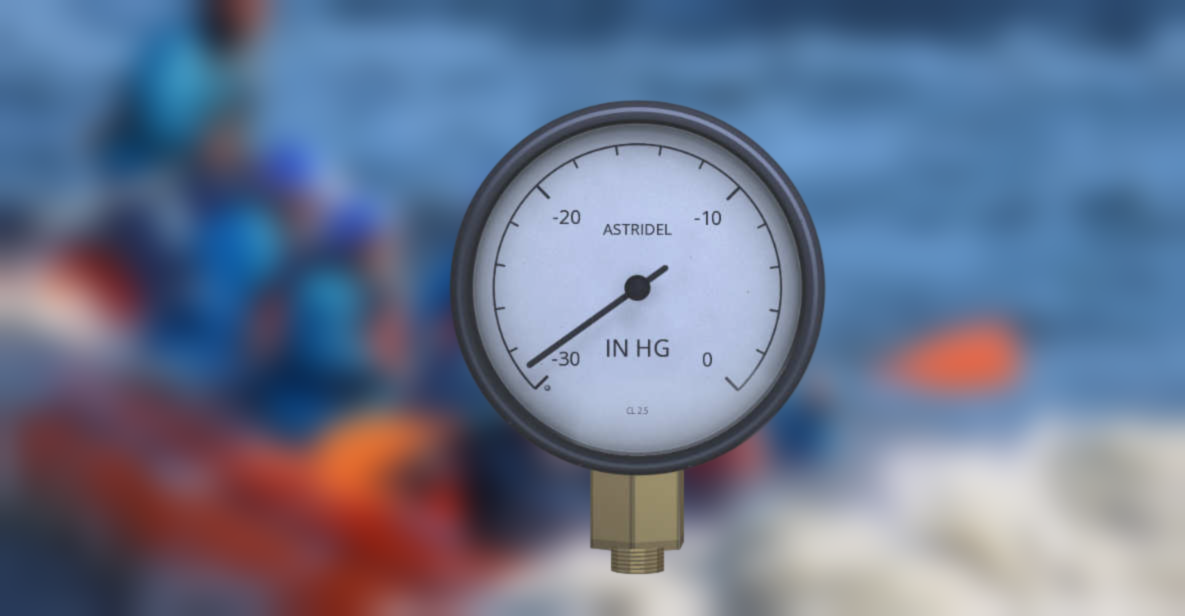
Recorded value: **-29** inHg
